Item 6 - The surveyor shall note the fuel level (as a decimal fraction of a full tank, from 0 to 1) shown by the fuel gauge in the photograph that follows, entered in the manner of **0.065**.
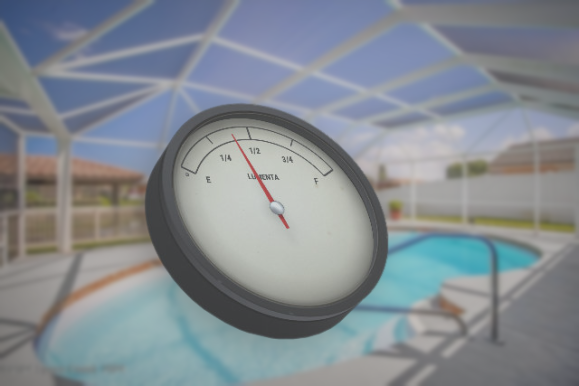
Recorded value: **0.375**
